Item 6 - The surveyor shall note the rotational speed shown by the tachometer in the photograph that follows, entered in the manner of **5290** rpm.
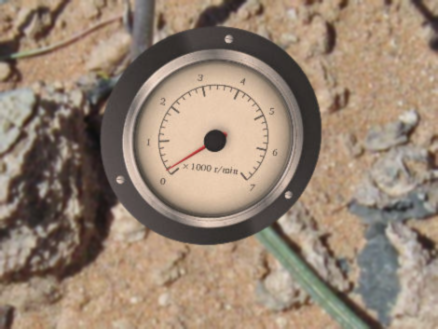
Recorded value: **200** rpm
